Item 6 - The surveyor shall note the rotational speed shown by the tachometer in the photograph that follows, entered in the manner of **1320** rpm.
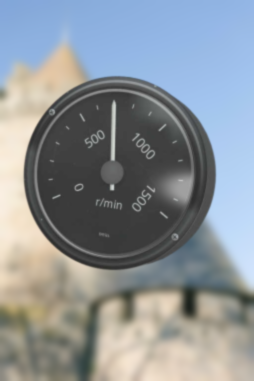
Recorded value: **700** rpm
